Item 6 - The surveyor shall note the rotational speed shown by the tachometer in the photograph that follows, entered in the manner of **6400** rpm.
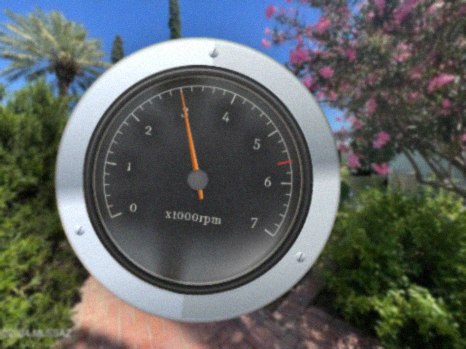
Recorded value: **3000** rpm
